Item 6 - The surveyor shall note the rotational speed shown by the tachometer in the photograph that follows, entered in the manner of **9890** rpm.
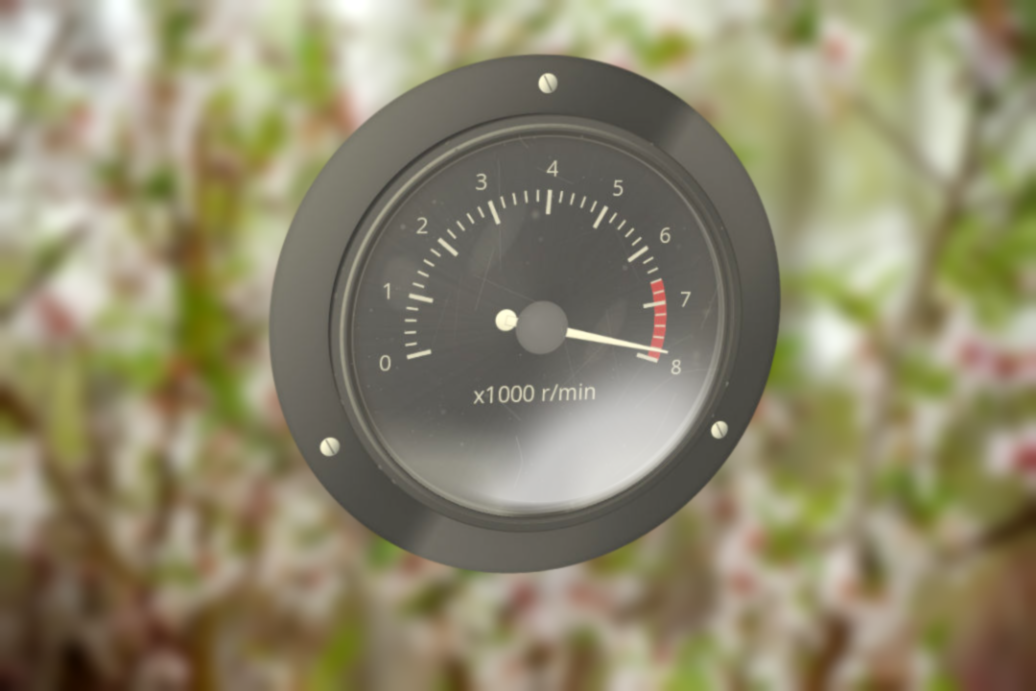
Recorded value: **7800** rpm
